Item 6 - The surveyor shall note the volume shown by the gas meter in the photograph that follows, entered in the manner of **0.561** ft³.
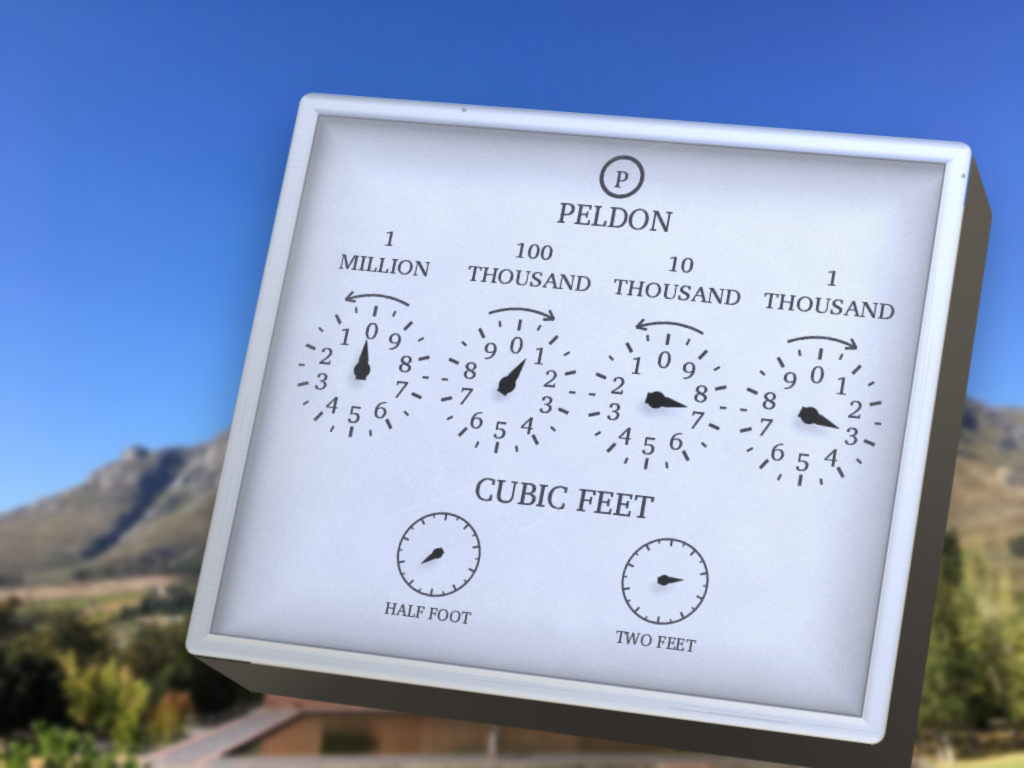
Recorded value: **7300** ft³
